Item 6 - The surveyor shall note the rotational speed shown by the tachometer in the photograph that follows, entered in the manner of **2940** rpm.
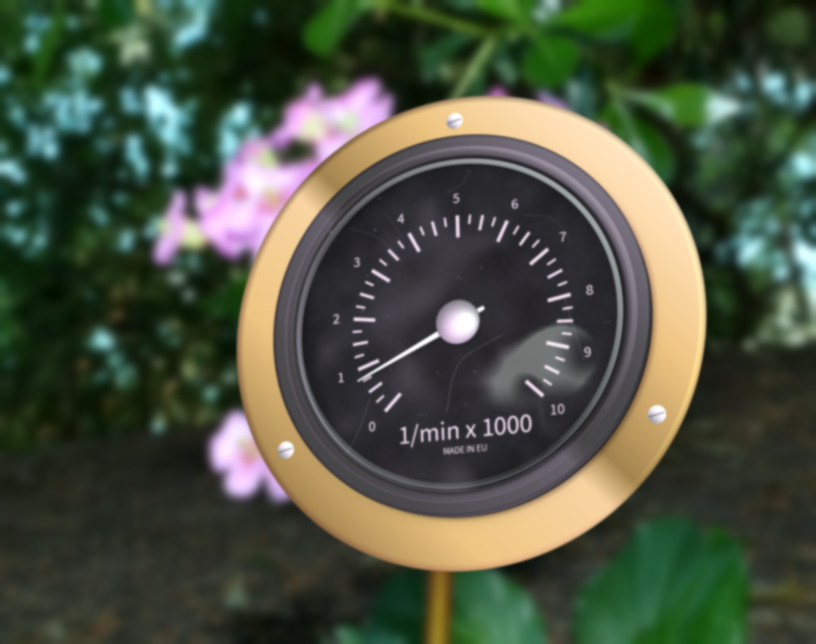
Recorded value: **750** rpm
